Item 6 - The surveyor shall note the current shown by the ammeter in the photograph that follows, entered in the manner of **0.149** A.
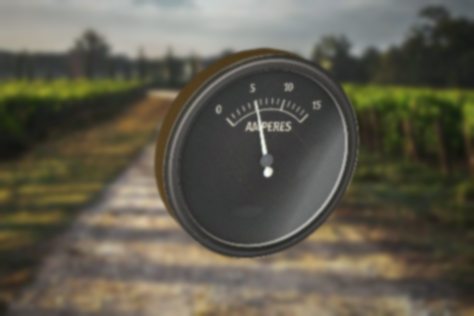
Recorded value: **5** A
